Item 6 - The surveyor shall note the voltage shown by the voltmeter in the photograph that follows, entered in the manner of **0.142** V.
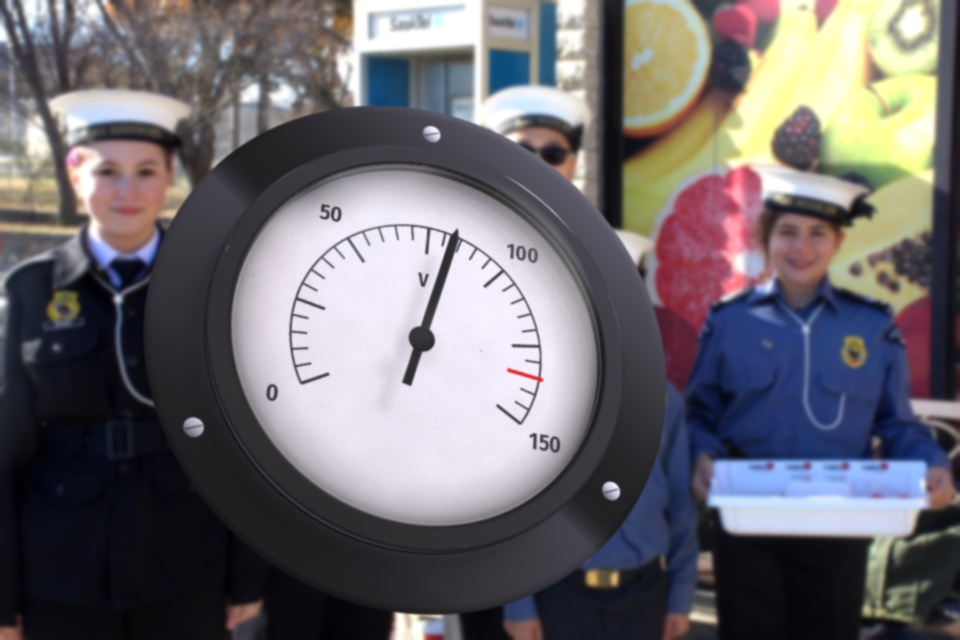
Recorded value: **82.5** V
